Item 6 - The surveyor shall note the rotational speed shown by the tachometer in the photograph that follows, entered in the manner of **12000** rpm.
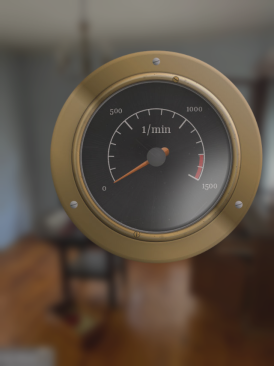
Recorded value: **0** rpm
